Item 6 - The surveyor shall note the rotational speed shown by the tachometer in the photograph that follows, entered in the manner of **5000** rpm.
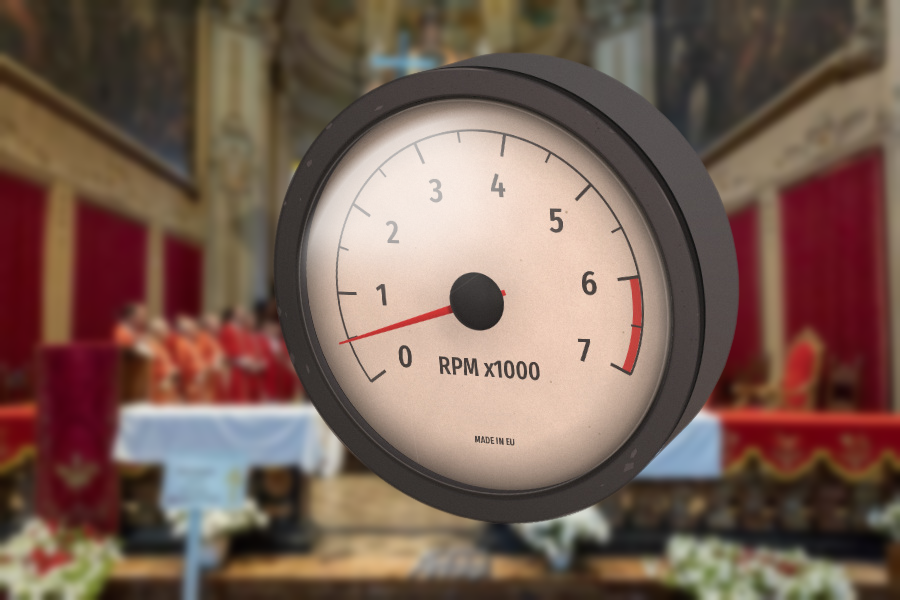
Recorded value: **500** rpm
